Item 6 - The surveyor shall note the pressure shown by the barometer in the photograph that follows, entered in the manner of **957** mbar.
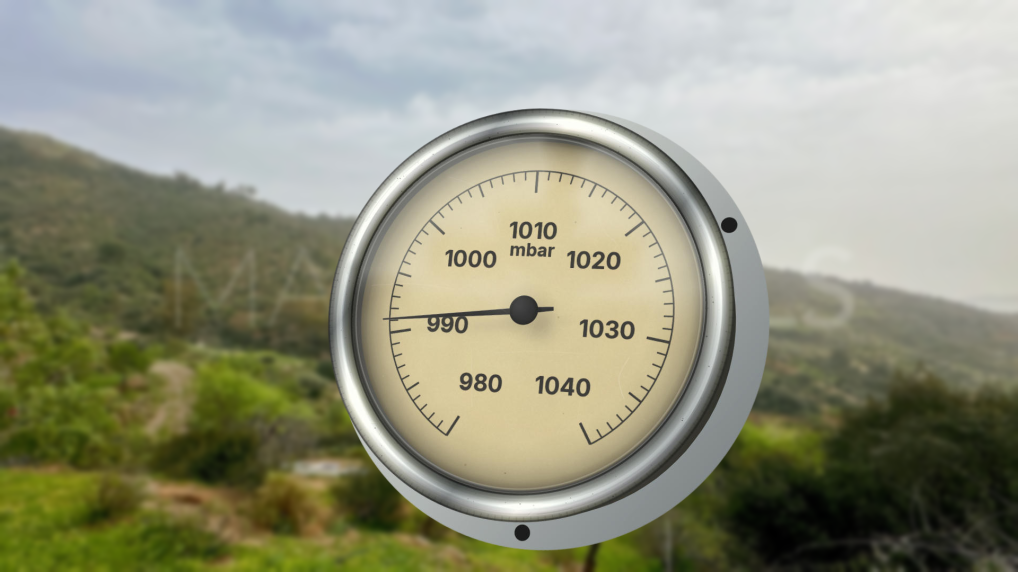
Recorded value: **991** mbar
